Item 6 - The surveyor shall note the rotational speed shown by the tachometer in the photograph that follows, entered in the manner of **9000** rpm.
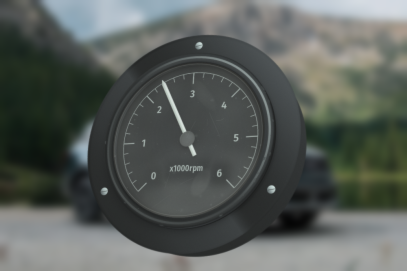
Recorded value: **2400** rpm
